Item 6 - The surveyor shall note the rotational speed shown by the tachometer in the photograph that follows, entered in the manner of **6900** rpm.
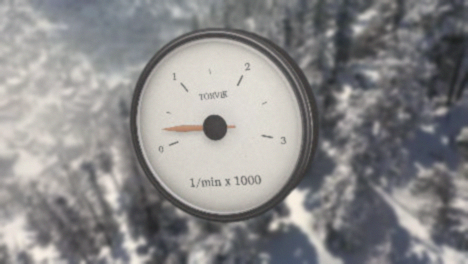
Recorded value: **250** rpm
